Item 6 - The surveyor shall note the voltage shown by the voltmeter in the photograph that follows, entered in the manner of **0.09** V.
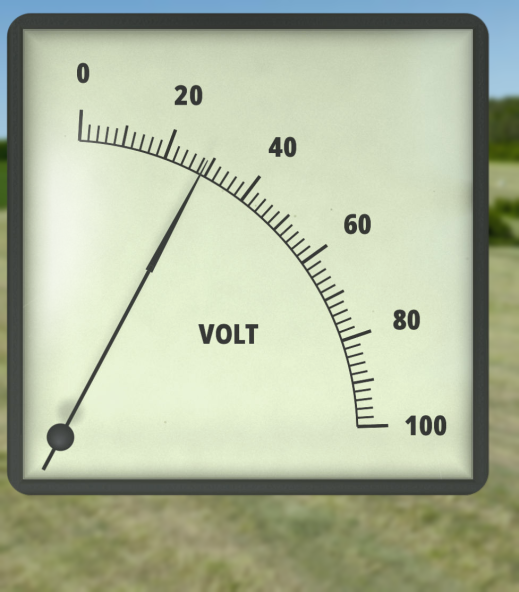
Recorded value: **29** V
